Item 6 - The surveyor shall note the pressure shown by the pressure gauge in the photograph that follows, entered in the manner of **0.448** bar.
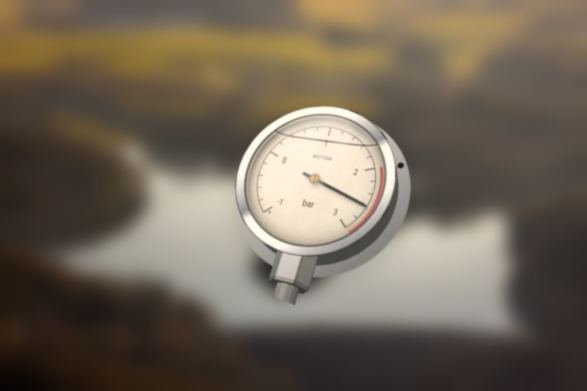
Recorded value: **2.6** bar
